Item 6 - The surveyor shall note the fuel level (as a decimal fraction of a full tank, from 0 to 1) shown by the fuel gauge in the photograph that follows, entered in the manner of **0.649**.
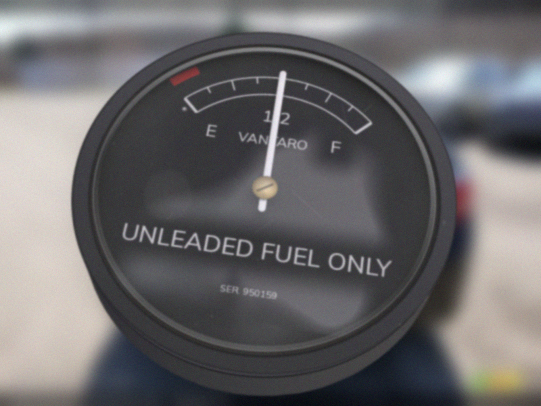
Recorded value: **0.5**
